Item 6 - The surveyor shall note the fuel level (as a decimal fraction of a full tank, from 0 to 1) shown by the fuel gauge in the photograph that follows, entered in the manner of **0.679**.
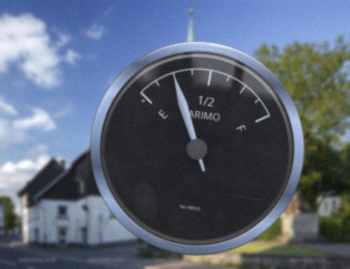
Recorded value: **0.25**
